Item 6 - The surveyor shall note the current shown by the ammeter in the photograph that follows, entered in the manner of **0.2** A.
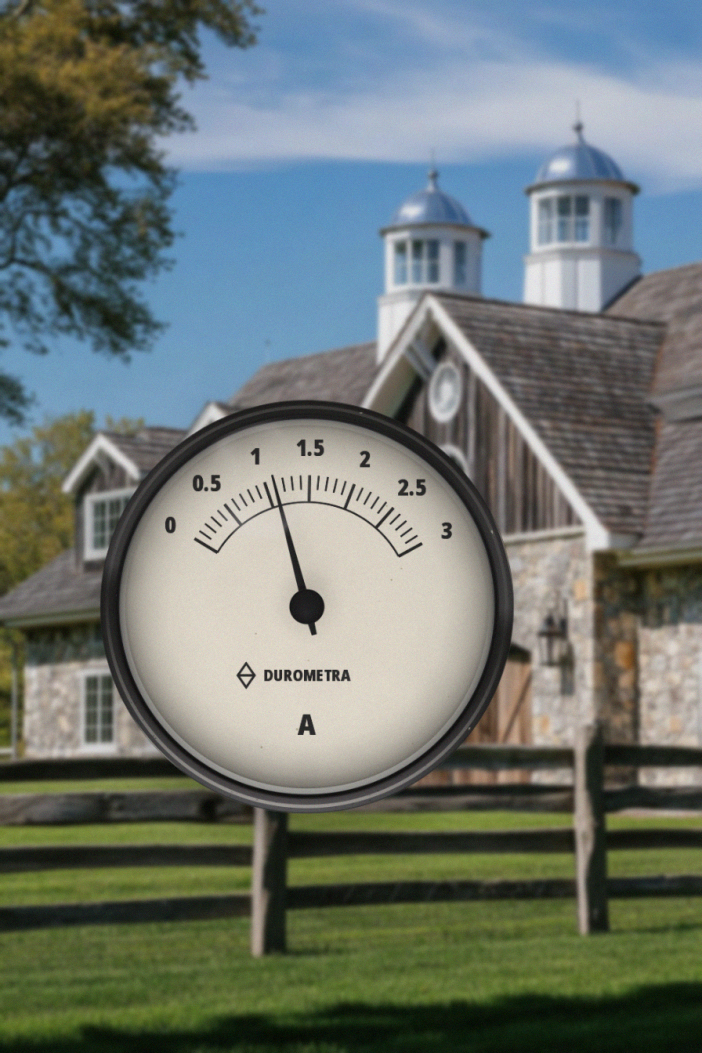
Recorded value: **1.1** A
